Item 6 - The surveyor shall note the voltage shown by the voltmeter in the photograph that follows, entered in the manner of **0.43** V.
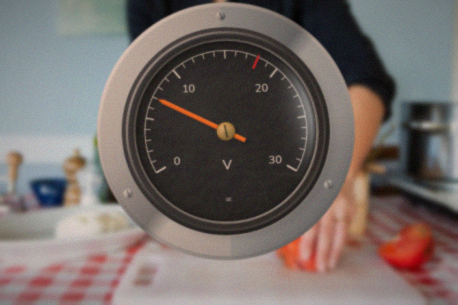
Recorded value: **7** V
